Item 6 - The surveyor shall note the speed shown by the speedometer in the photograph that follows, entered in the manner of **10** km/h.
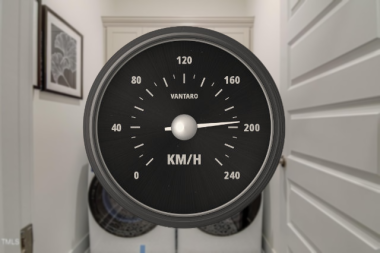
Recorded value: **195** km/h
